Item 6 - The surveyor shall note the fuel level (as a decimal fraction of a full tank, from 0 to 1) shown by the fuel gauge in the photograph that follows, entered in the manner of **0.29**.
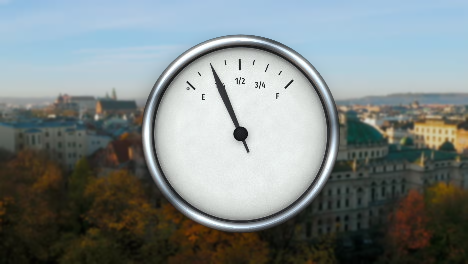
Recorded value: **0.25**
